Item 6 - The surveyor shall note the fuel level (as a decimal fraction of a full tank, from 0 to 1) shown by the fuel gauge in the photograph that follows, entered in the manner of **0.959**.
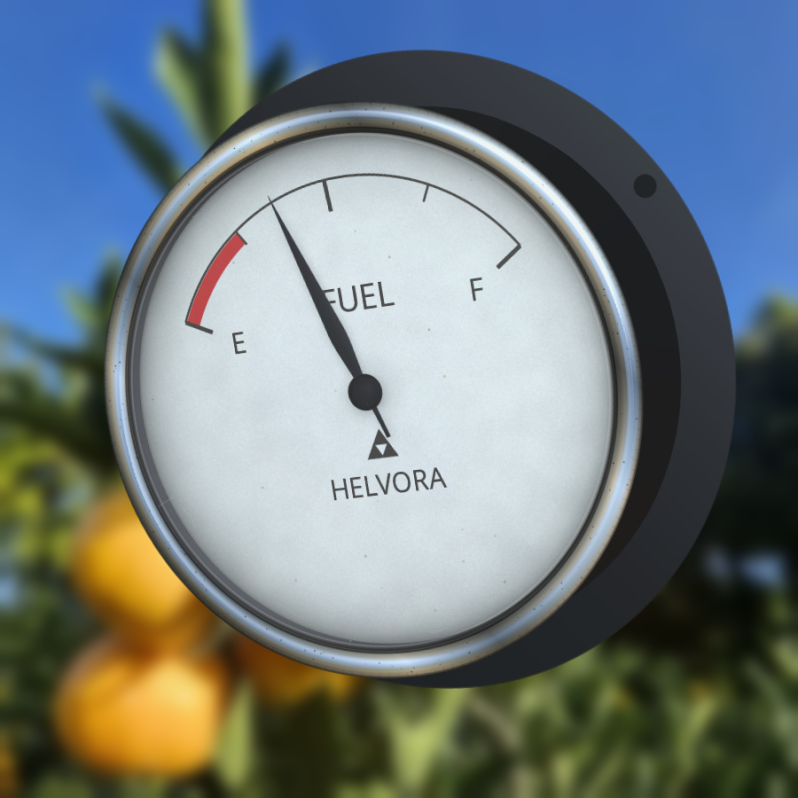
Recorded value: **0.375**
